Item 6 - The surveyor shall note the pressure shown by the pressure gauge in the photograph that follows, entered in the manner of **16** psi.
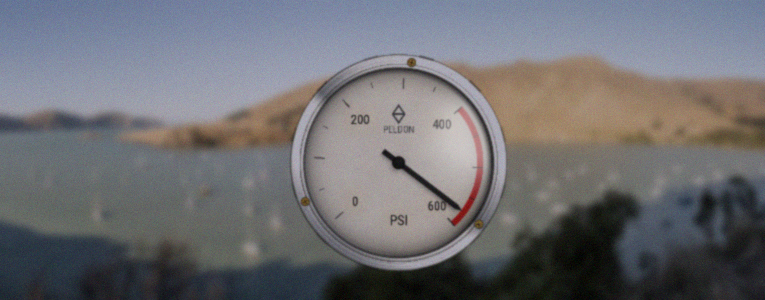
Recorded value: **575** psi
